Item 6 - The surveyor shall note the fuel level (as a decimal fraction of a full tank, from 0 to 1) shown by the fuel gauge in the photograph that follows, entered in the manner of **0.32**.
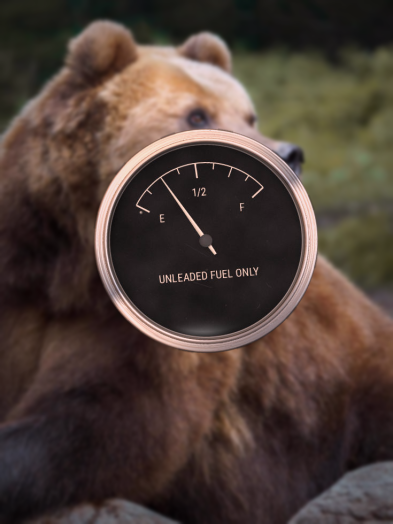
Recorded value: **0.25**
